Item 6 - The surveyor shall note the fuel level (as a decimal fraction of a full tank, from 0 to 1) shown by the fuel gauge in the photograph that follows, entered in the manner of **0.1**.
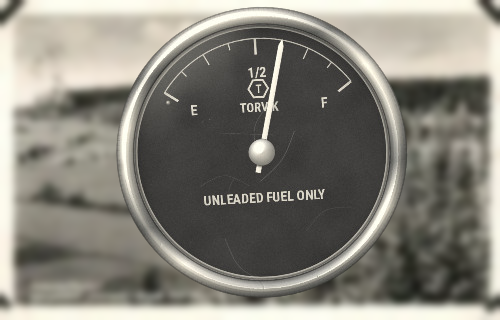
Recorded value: **0.625**
